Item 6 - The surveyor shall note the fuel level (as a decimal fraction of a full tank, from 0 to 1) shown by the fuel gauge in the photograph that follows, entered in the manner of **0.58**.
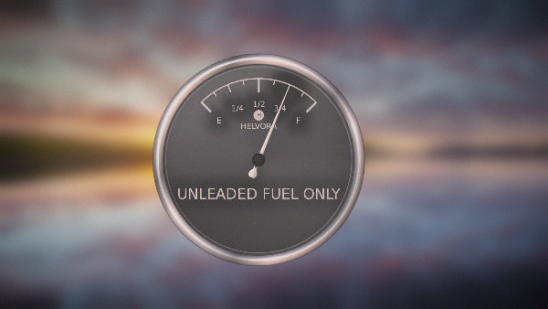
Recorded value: **0.75**
